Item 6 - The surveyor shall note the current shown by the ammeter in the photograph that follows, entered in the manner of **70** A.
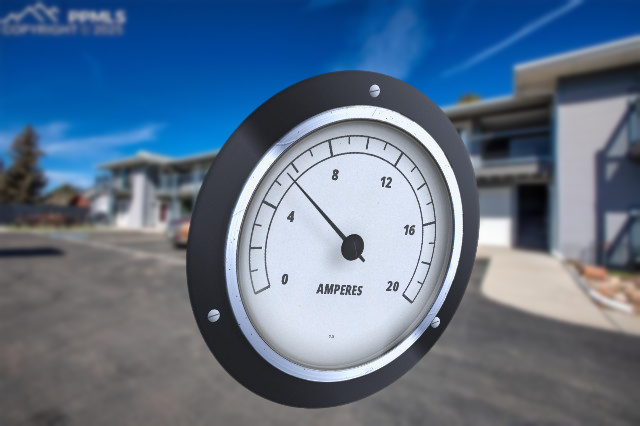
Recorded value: **5.5** A
